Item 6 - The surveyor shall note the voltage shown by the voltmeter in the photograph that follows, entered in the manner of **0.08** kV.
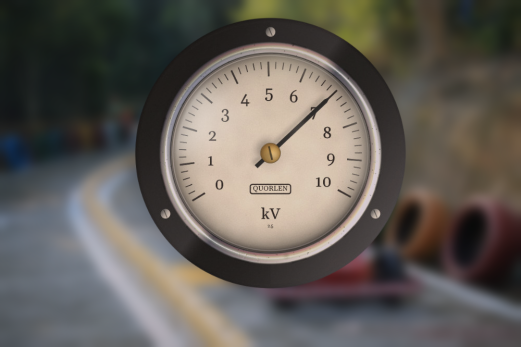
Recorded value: **7** kV
